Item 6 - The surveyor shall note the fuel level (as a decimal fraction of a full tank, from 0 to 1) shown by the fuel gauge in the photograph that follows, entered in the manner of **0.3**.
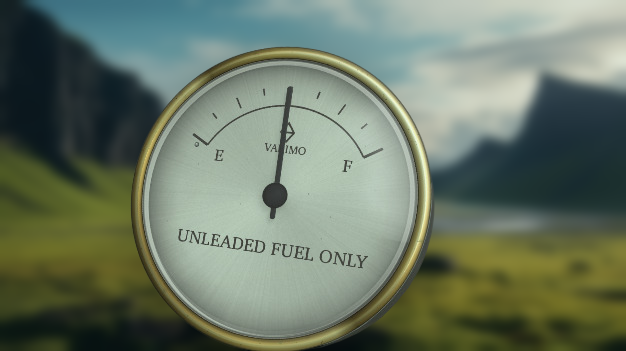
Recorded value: **0.5**
